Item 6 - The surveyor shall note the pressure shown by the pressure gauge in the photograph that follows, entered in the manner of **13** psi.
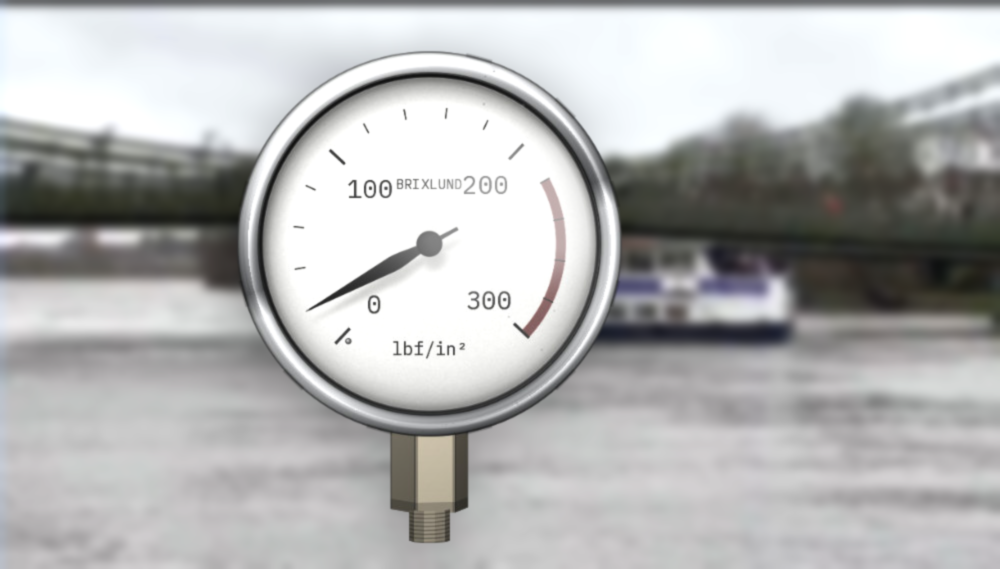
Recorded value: **20** psi
